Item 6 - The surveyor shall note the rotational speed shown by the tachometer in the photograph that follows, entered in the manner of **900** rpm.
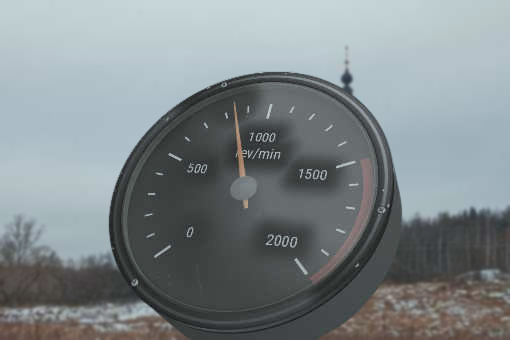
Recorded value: **850** rpm
